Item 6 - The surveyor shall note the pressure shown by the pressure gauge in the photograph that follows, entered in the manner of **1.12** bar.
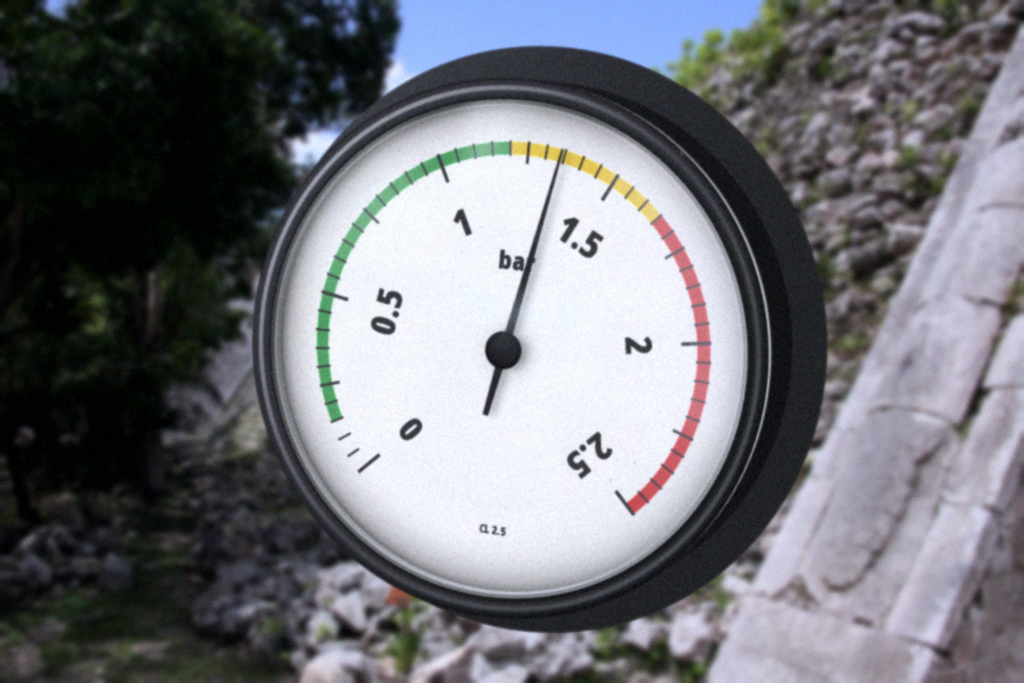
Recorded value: **1.35** bar
